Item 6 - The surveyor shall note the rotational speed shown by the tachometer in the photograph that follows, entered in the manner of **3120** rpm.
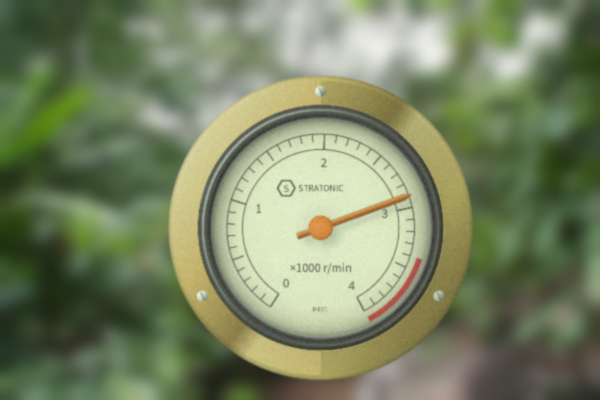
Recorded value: **2900** rpm
